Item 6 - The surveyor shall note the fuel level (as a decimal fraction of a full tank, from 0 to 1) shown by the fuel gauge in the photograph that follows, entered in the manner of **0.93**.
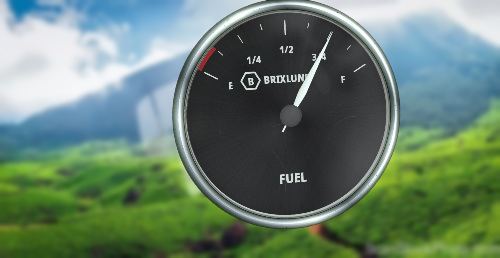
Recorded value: **0.75**
